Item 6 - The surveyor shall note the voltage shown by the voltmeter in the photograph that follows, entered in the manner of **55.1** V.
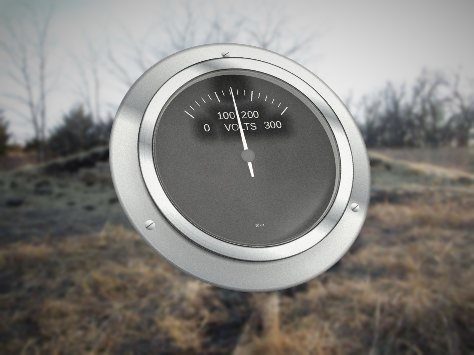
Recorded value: **140** V
